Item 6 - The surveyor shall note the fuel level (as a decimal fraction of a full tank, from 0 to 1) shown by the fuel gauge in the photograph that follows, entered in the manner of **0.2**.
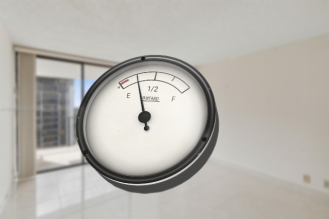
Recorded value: **0.25**
